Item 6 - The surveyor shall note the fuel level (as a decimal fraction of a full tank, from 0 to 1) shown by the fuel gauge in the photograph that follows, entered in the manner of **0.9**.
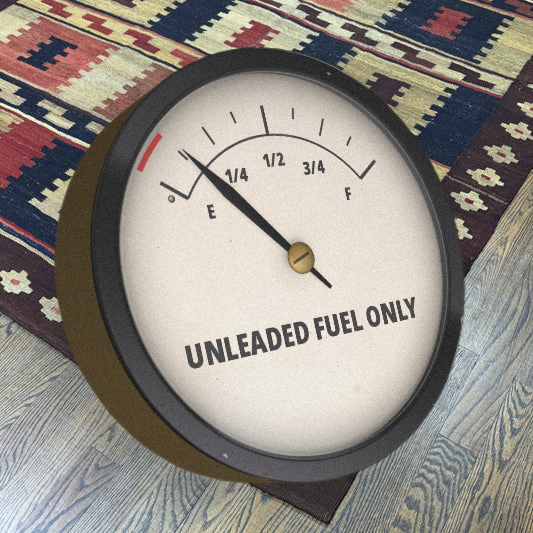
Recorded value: **0.125**
